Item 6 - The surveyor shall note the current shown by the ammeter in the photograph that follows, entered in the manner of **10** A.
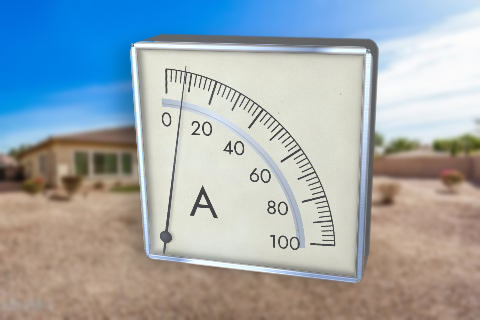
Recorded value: **8** A
